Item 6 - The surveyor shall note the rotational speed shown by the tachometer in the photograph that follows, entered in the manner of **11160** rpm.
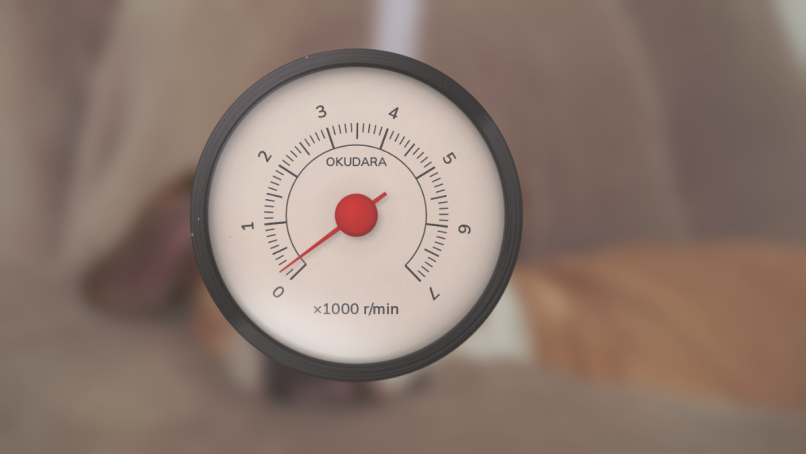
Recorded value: **200** rpm
